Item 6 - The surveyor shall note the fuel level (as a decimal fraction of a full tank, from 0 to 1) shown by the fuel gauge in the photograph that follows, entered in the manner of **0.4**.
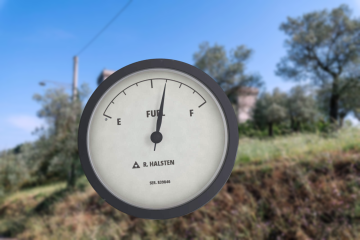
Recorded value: **0.625**
